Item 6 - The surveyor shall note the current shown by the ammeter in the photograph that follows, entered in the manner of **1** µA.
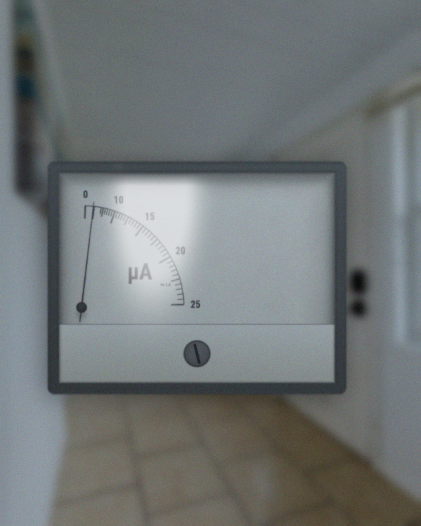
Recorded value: **5** µA
